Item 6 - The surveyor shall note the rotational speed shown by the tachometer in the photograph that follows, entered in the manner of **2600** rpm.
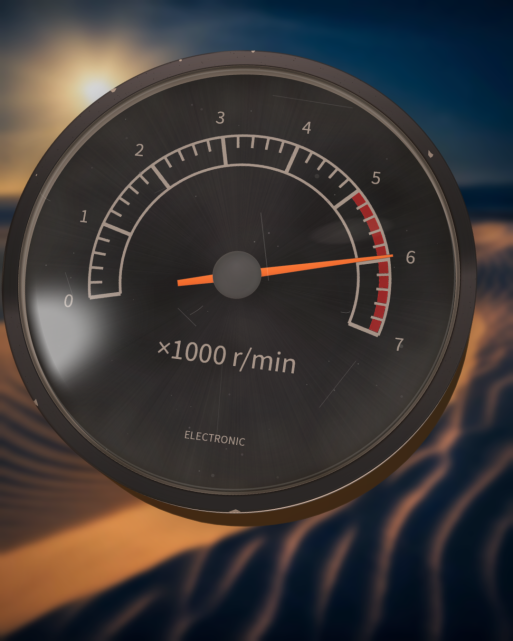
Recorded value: **6000** rpm
